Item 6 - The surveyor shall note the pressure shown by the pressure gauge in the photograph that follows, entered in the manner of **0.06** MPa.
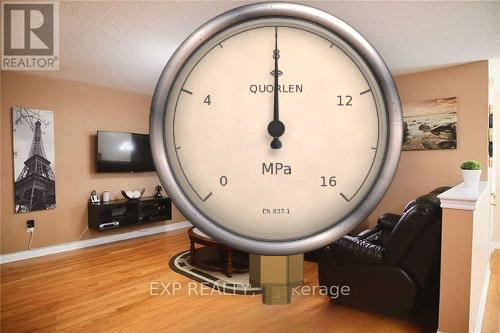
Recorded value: **8** MPa
